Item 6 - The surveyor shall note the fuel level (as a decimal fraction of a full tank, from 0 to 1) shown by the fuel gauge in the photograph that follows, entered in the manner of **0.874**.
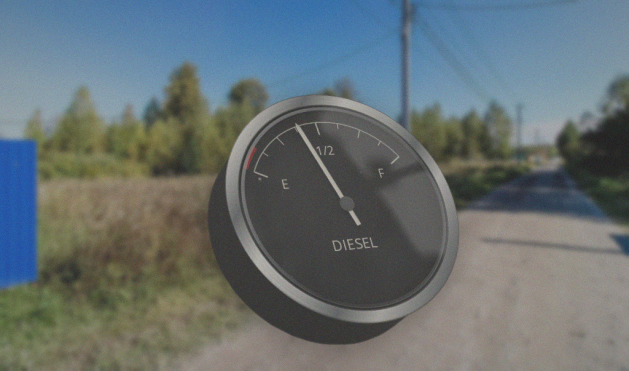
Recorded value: **0.375**
